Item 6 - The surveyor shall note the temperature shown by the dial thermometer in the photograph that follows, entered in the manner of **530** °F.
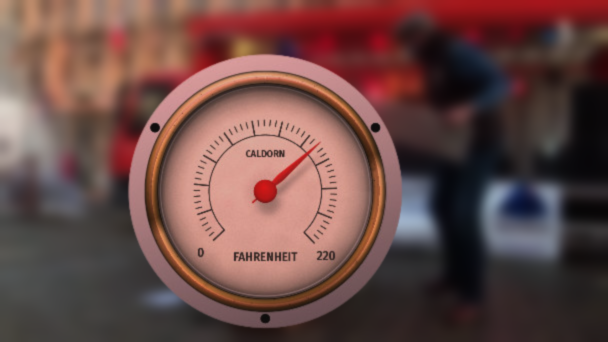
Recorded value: **148** °F
